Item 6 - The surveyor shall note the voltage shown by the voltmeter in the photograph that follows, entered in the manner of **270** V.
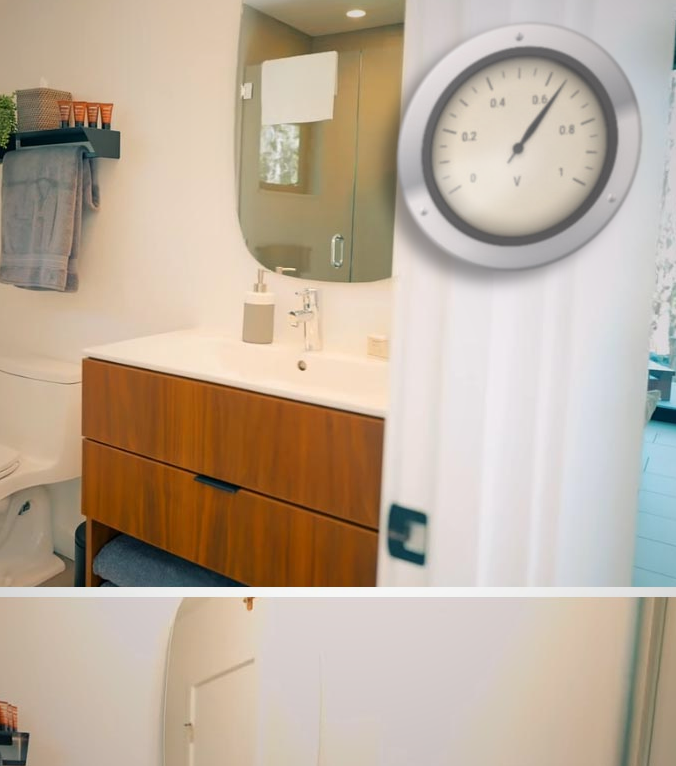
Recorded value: **0.65** V
